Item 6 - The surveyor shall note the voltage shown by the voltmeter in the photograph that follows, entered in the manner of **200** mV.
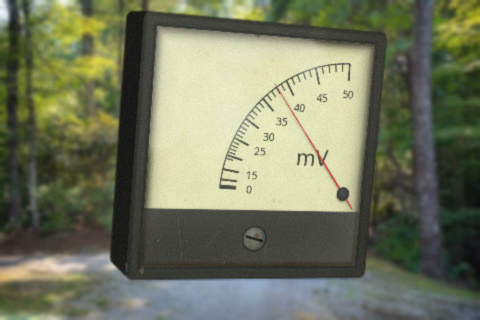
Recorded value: **38** mV
